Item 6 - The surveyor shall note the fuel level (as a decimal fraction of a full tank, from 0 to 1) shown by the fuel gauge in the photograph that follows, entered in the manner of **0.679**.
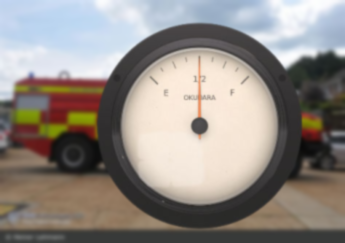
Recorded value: **0.5**
